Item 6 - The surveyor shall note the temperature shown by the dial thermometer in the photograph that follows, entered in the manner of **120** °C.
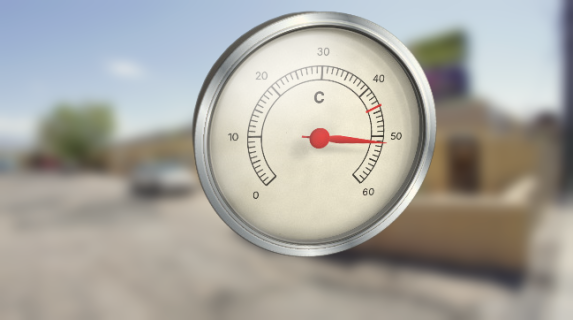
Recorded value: **51** °C
